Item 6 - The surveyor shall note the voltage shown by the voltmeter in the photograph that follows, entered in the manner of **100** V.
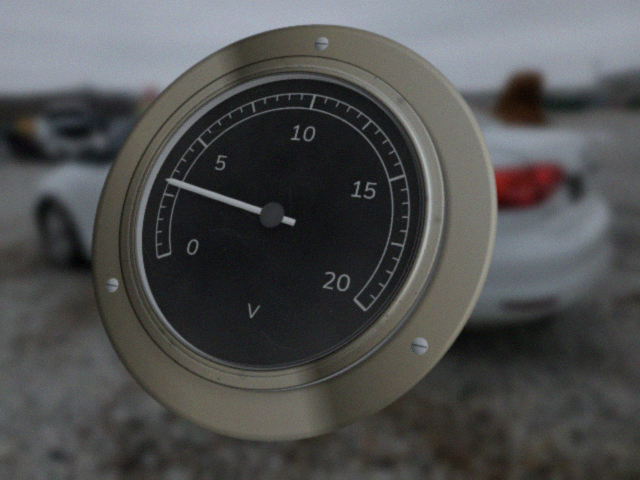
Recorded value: **3** V
